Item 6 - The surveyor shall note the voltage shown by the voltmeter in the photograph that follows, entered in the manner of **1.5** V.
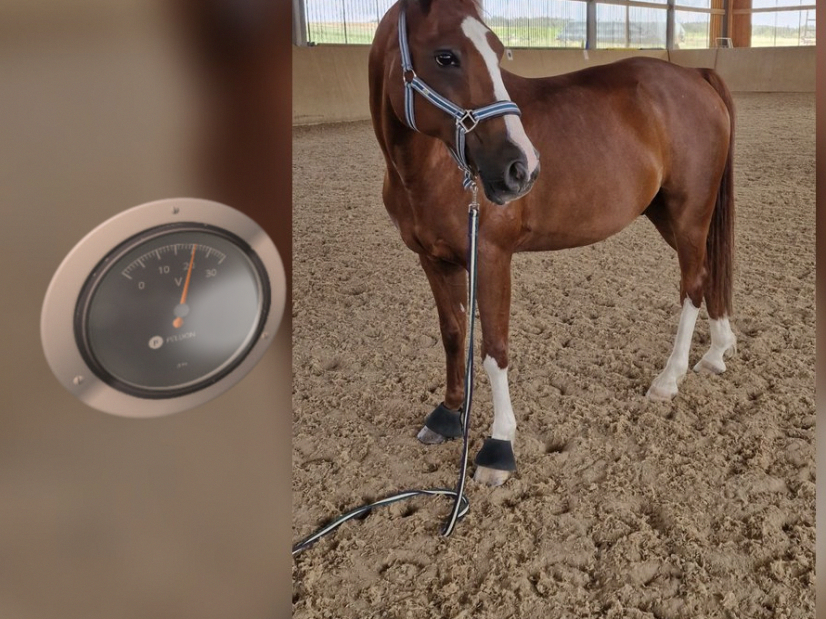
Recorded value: **20** V
